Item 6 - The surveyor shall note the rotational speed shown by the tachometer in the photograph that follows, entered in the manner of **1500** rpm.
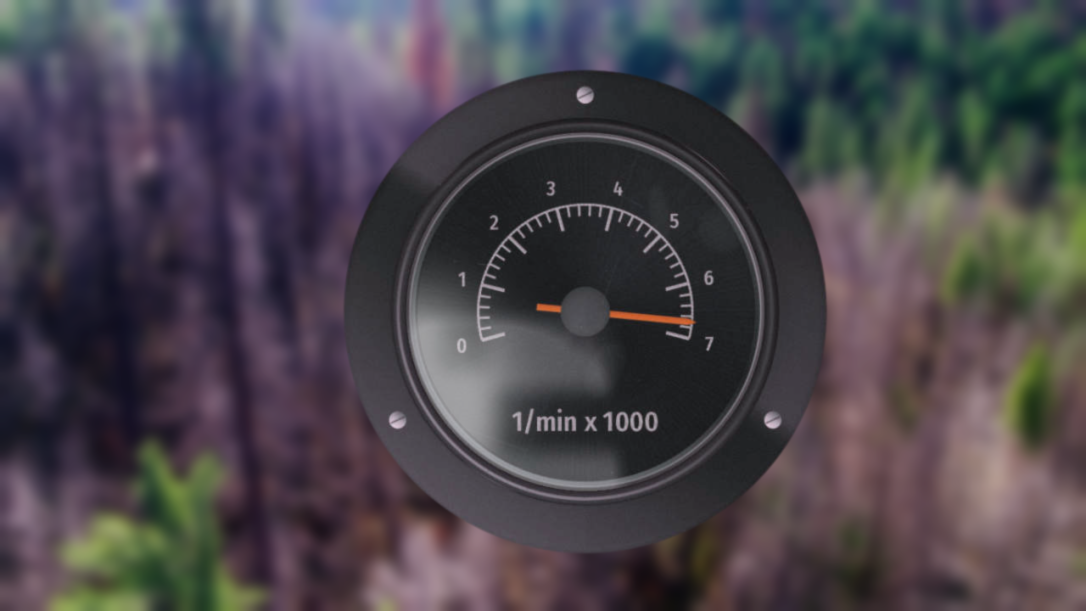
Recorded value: **6700** rpm
